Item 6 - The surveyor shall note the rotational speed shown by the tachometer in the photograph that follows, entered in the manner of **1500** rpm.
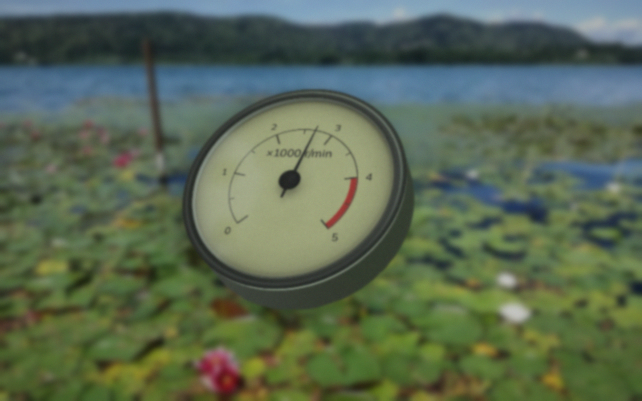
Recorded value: **2750** rpm
